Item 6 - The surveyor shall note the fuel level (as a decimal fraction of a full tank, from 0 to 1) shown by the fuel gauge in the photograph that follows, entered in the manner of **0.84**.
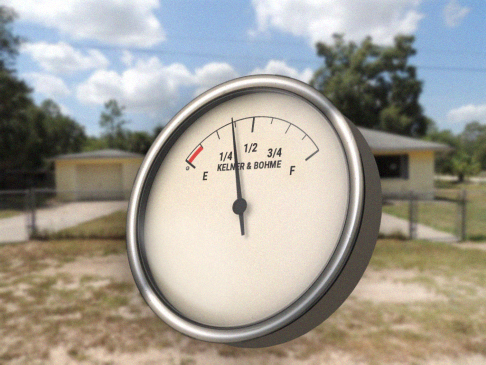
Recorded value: **0.375**
